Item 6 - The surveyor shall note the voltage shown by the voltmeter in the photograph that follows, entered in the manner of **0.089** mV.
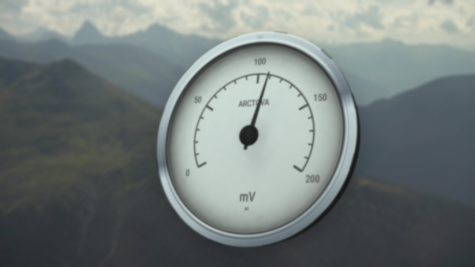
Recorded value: **110** mV
